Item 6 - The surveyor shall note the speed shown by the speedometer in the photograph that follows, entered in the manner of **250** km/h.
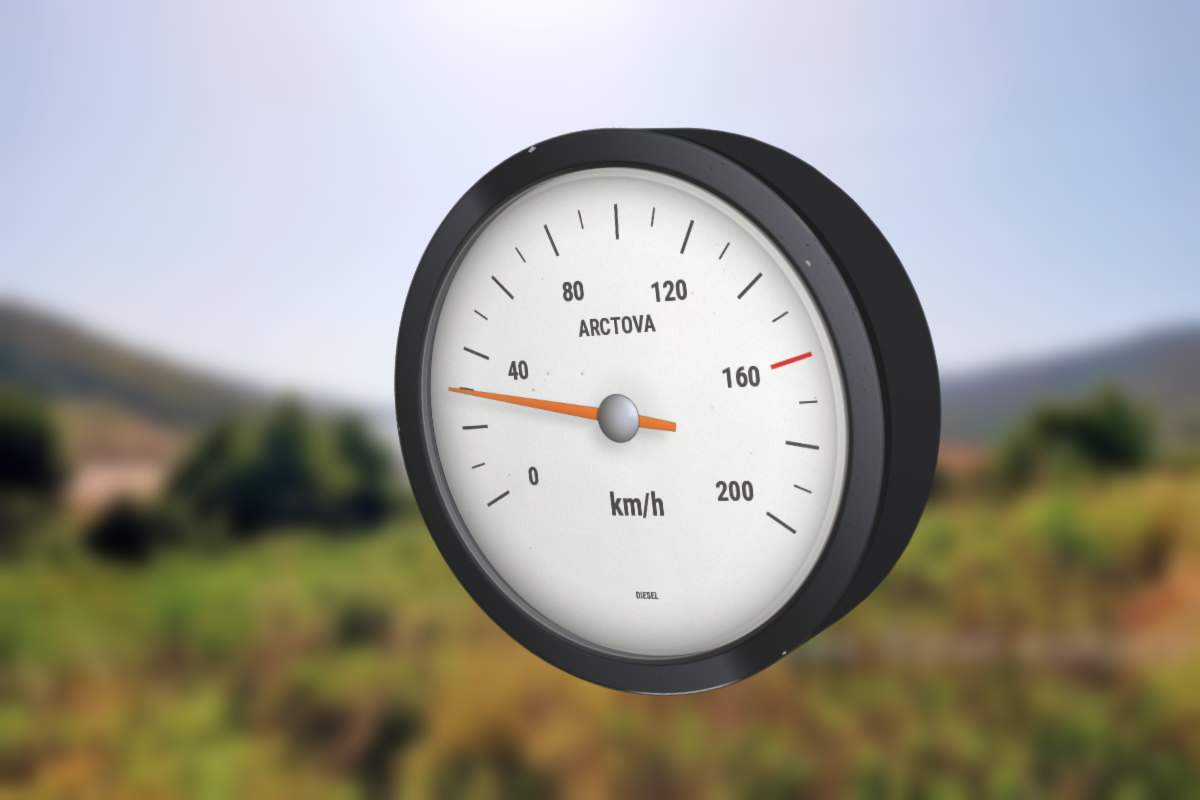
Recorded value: **30** km/h
